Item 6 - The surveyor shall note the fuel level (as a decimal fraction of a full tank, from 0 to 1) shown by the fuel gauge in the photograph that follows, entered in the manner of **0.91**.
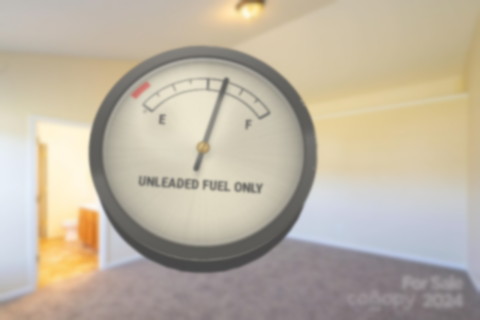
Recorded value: **0.625**
